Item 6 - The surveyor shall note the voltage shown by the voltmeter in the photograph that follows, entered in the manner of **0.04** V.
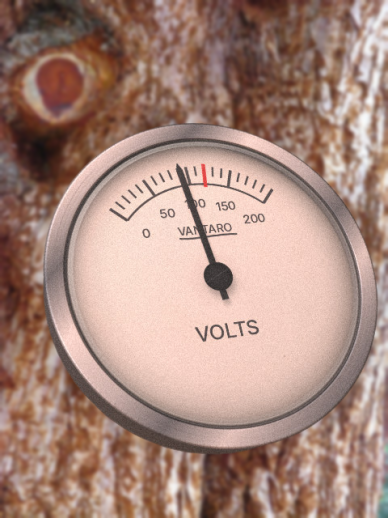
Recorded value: **90** V
